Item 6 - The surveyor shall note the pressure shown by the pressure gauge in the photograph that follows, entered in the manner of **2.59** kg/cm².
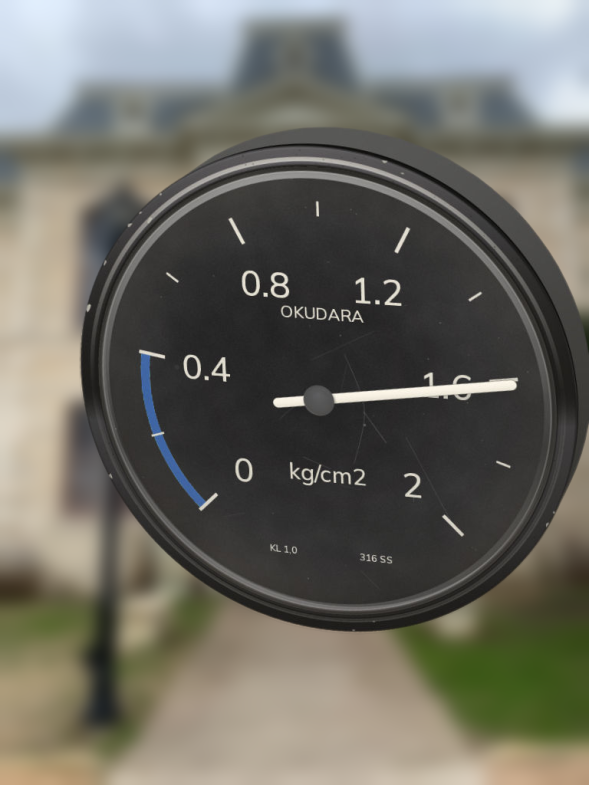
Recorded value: **1.6** kg/cm²
